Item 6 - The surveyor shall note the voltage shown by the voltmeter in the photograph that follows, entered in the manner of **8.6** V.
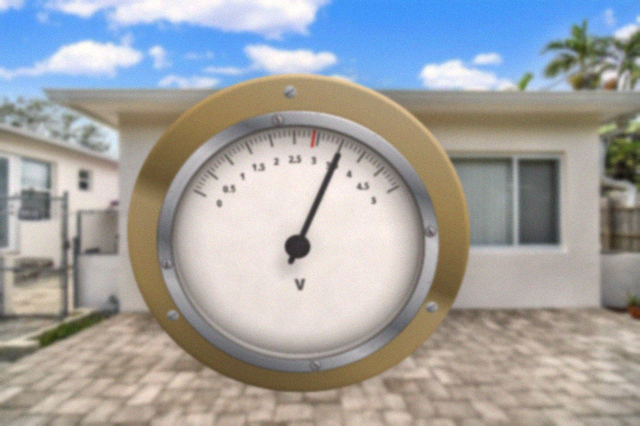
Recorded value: **3.5** V
